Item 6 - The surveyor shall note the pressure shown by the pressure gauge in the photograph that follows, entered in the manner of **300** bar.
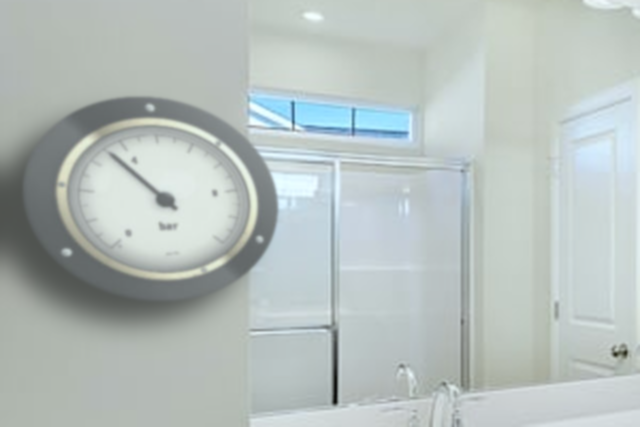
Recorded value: **3.5** bar
